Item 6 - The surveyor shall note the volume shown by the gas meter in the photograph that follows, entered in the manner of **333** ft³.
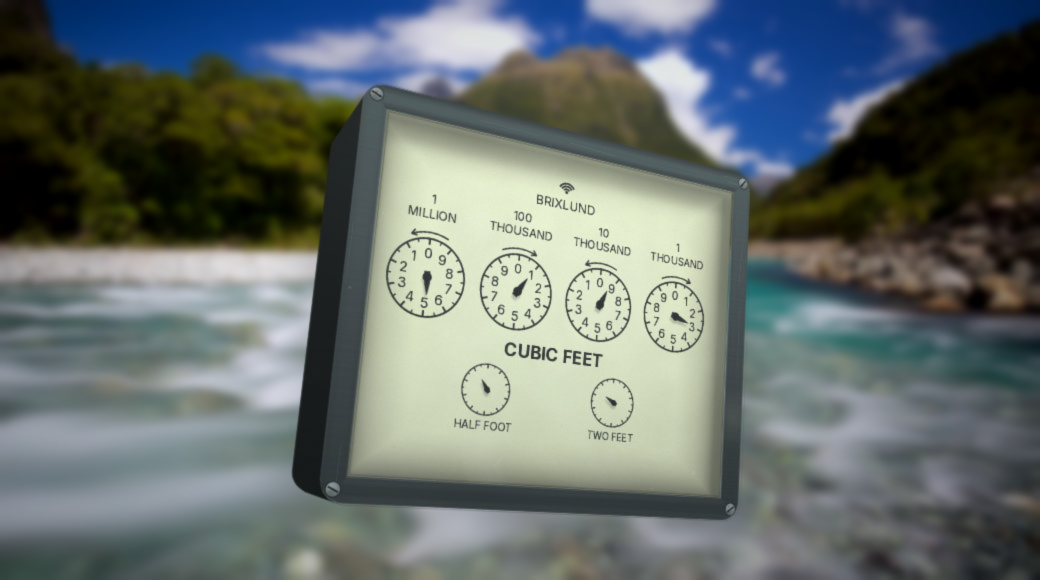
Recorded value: **509300** ft³
